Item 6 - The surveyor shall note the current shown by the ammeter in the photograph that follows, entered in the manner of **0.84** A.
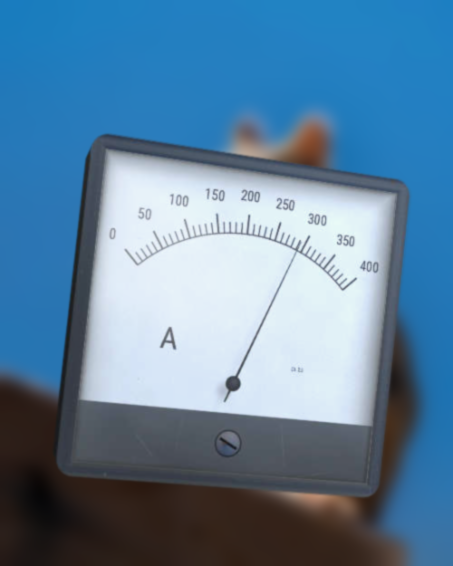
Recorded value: **290** A
